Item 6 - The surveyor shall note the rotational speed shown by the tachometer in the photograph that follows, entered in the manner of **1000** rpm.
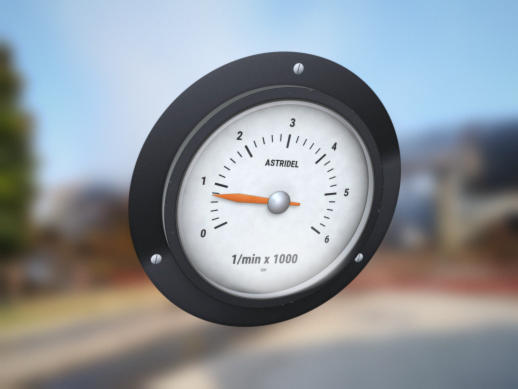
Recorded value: **800** rpm
